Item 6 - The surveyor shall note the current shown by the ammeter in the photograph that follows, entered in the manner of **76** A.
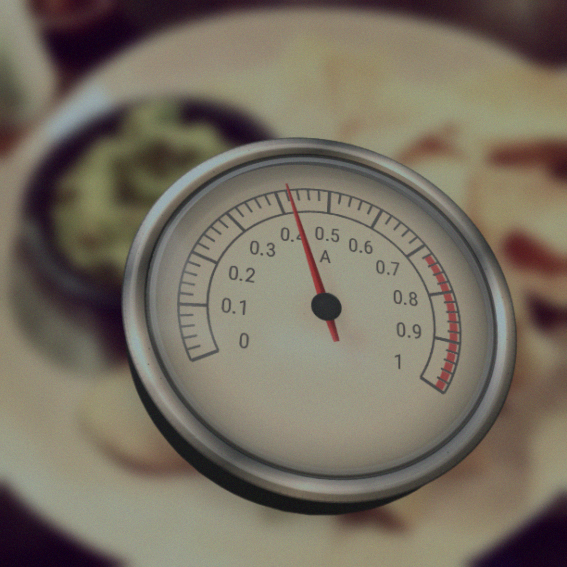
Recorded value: **0.42** A
